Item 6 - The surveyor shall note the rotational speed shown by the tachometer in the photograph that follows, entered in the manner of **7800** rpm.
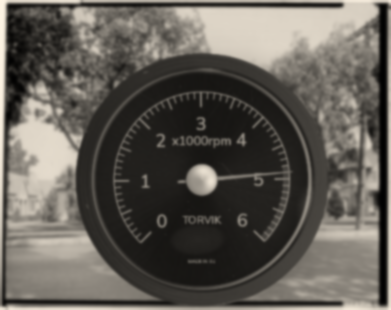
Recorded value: **4900** rpm
